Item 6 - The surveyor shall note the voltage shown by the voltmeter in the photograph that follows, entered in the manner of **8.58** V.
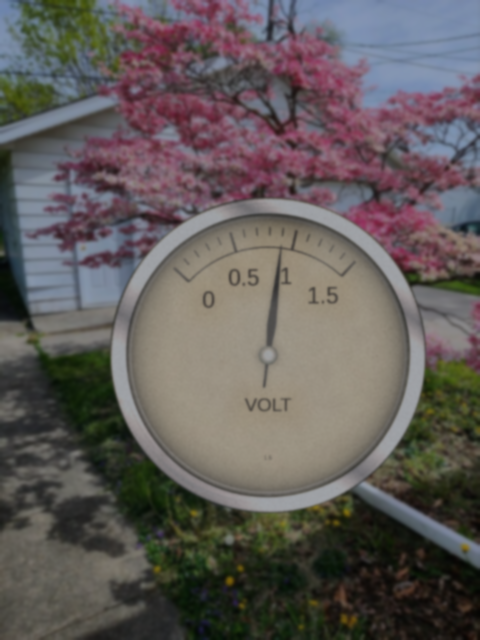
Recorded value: **0.9** V
